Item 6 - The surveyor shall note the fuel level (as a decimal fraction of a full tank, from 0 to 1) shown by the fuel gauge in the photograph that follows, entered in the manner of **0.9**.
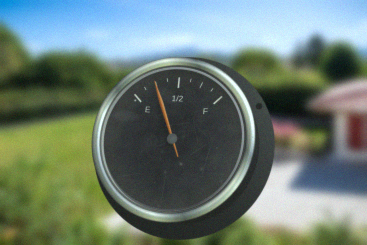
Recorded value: **0.25**
